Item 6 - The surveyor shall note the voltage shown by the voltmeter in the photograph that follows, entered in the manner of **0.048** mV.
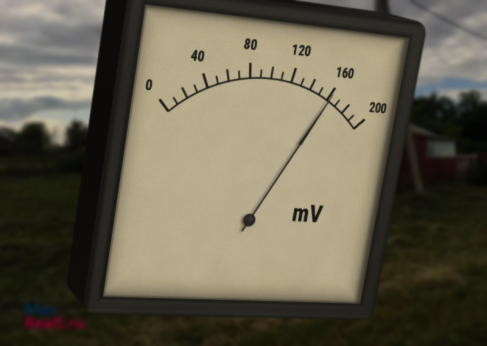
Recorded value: **160** mV
